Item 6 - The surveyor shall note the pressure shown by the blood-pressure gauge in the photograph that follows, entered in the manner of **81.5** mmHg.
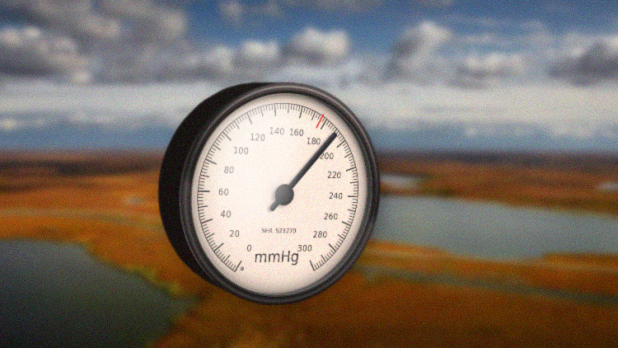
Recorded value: **190** mmHg
